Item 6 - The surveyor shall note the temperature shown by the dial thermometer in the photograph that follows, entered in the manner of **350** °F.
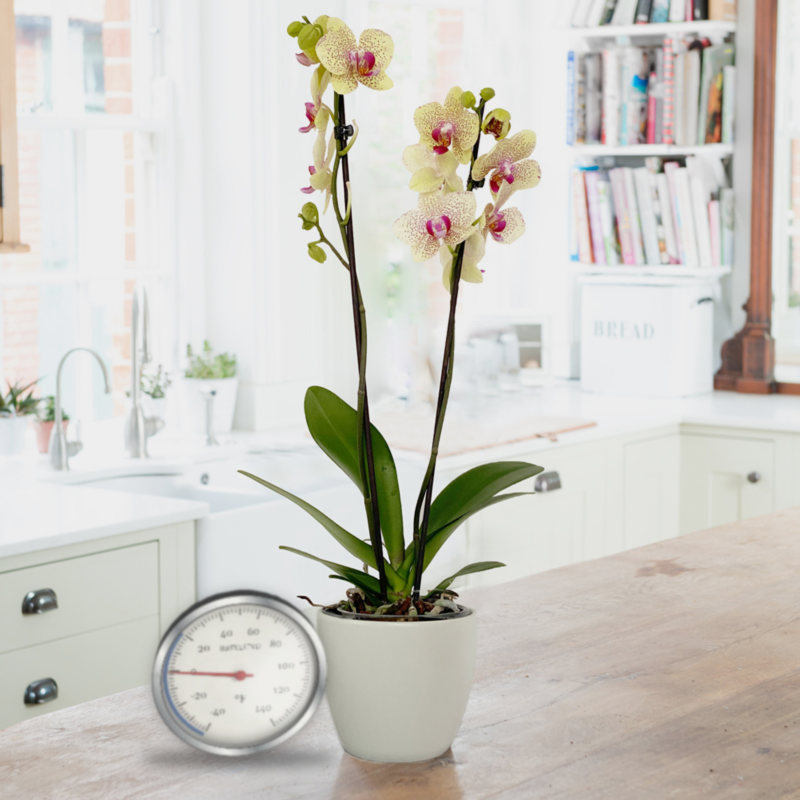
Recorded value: **0** °F
